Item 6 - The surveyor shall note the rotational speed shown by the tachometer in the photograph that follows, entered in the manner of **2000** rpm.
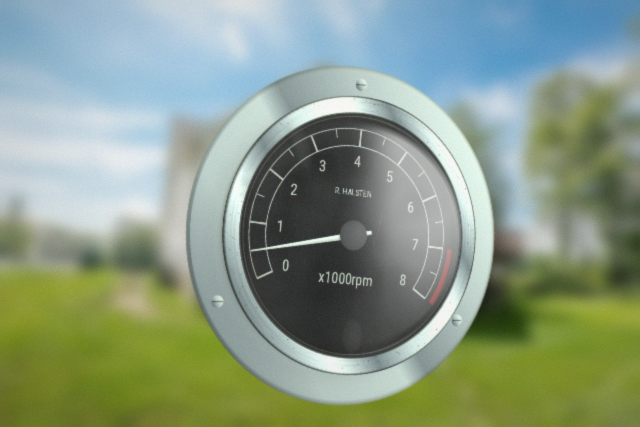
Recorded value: **500** rpm
